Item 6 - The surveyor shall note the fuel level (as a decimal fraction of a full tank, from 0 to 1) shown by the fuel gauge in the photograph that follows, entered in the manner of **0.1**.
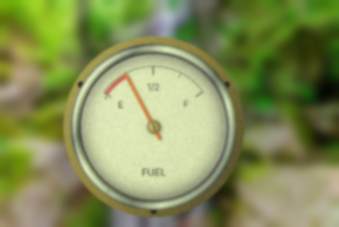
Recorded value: **0.25**
